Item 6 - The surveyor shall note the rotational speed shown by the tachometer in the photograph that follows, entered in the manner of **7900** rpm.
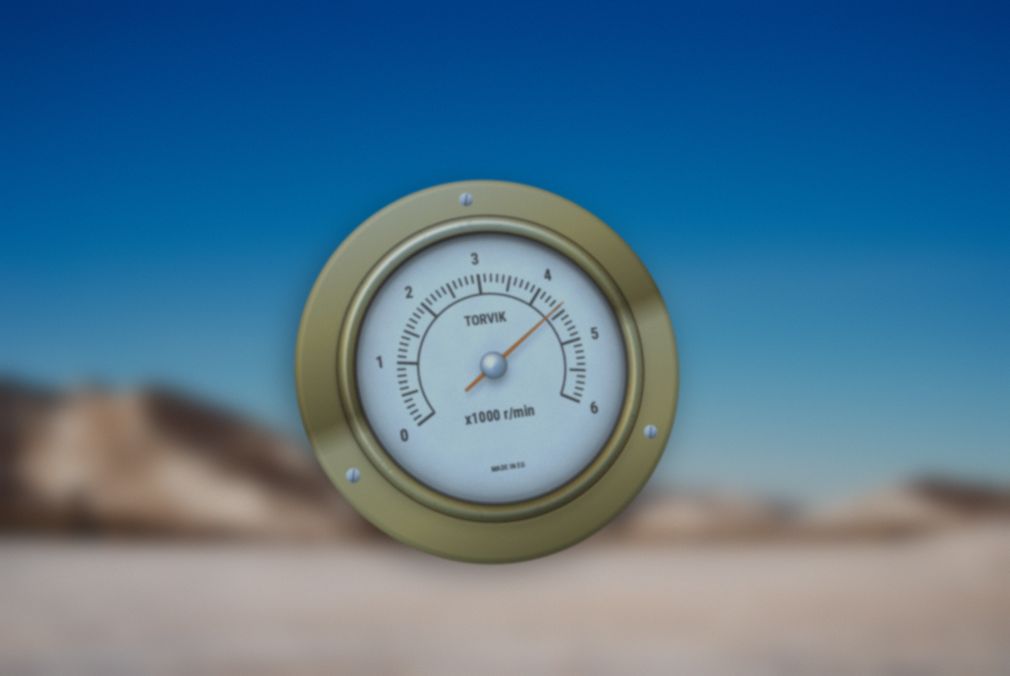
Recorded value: **4400** rpm
